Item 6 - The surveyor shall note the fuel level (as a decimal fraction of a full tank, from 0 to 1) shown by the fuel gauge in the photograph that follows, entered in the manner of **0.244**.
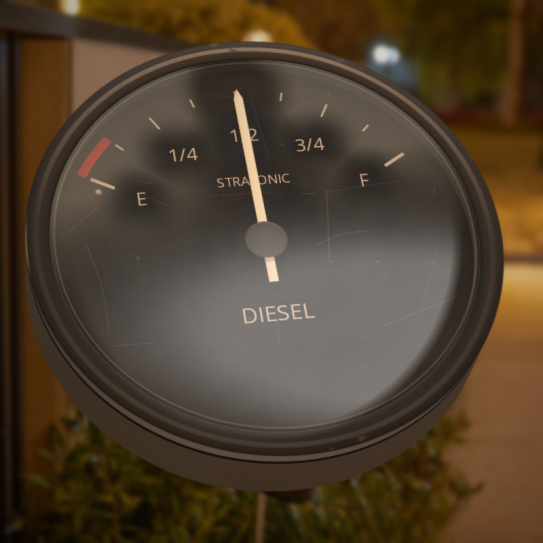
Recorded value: **0.5**
